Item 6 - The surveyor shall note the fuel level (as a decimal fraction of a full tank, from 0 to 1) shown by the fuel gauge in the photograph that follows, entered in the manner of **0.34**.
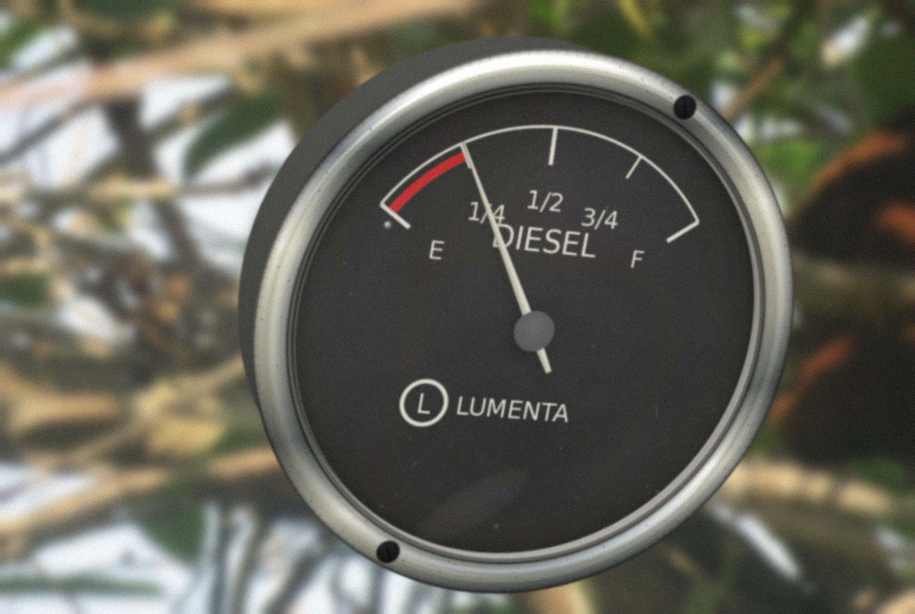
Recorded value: **0.25**
